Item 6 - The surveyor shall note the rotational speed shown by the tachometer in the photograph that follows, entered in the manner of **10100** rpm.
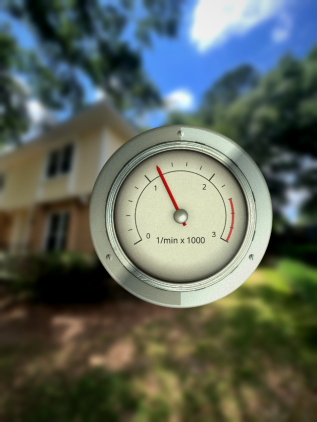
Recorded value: **1200** rpm
